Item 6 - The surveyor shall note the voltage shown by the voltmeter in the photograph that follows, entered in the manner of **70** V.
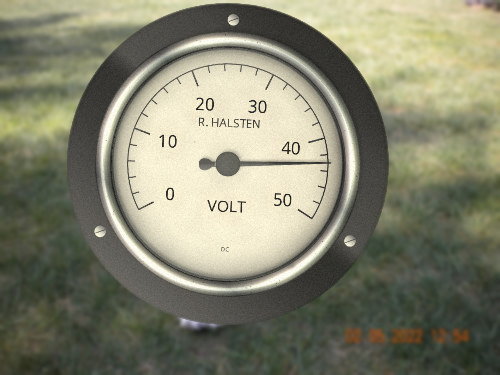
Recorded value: **43** V
